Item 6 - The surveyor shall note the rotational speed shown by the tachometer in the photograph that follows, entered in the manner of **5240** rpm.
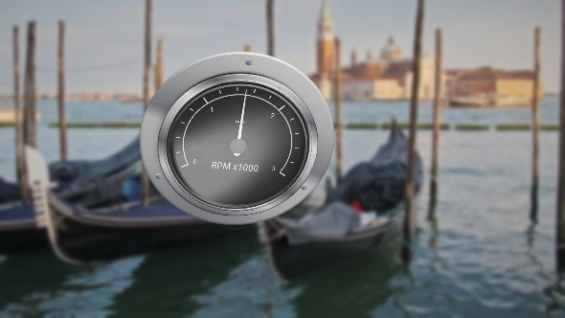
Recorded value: **1500** rpm
